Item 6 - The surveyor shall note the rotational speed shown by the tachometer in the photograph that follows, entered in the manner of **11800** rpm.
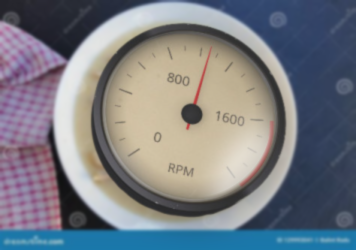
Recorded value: **1050** rpm
